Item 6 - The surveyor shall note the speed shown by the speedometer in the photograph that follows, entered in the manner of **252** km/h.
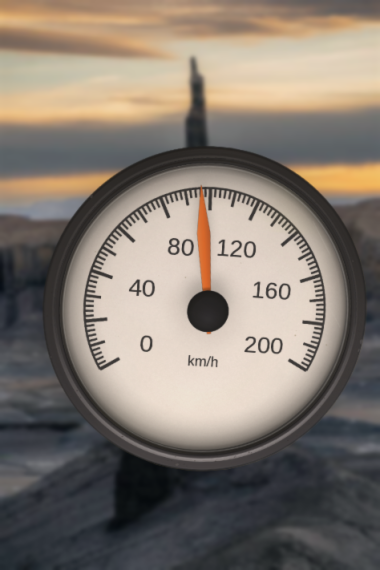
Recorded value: **96** km/h
